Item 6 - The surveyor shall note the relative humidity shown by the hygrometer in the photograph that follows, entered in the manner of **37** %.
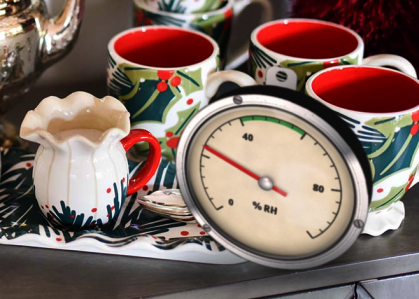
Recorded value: **24** %
